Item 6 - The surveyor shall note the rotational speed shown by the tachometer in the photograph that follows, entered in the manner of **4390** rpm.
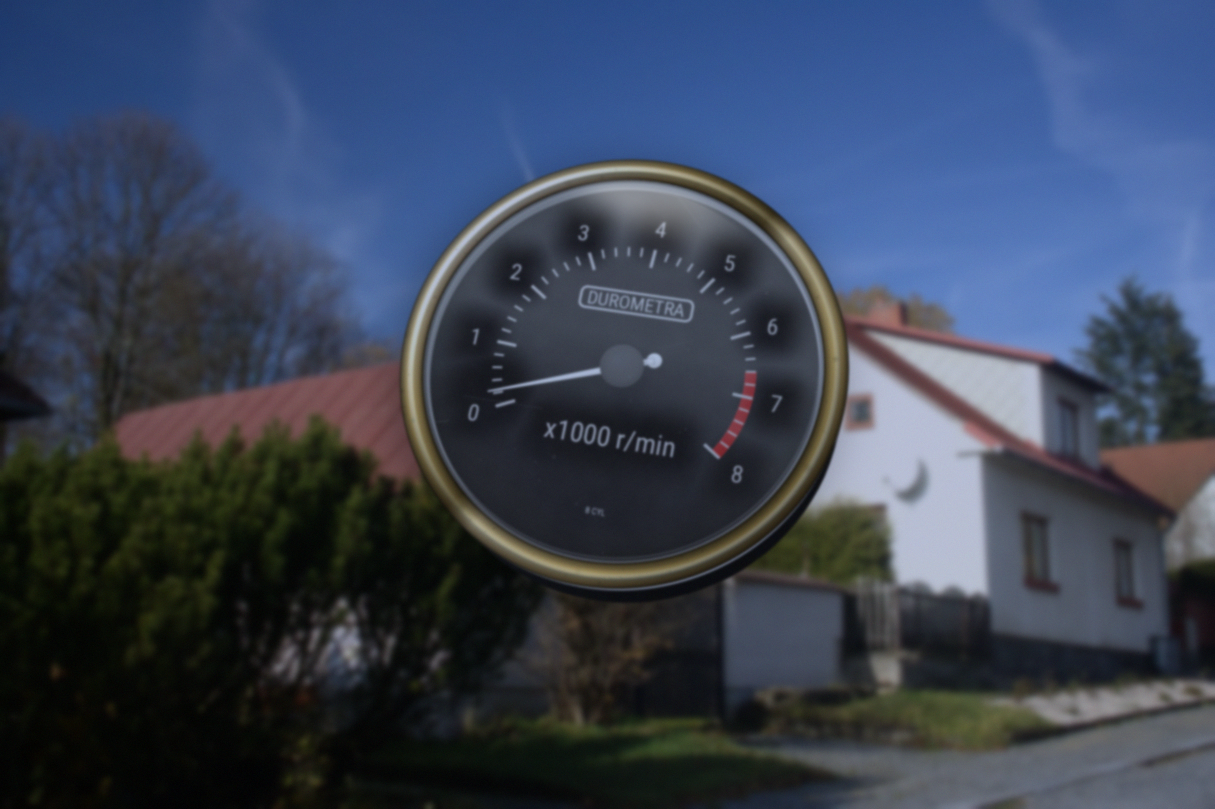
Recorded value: **200** rpm
